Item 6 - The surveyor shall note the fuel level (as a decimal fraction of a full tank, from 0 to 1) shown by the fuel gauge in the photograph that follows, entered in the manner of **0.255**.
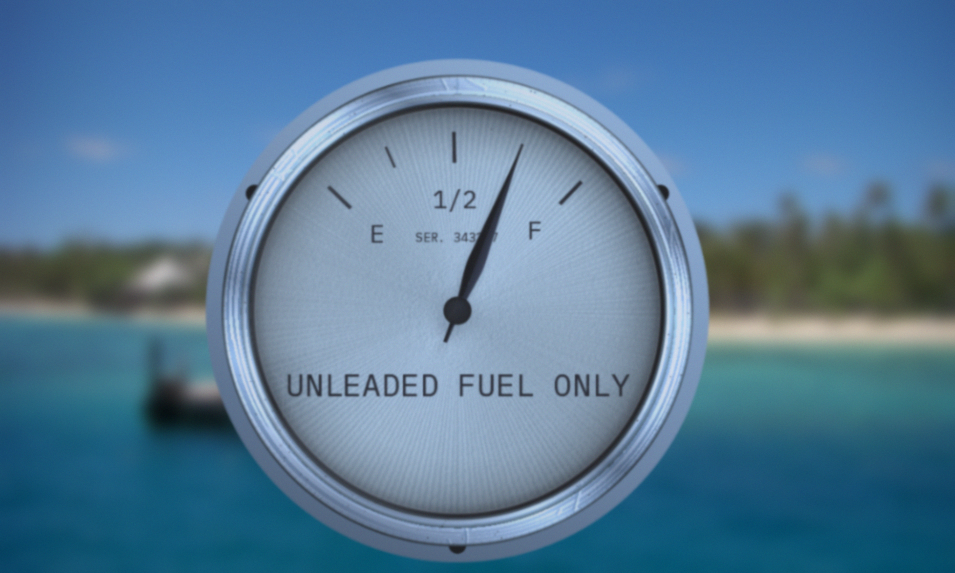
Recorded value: **0.75**
